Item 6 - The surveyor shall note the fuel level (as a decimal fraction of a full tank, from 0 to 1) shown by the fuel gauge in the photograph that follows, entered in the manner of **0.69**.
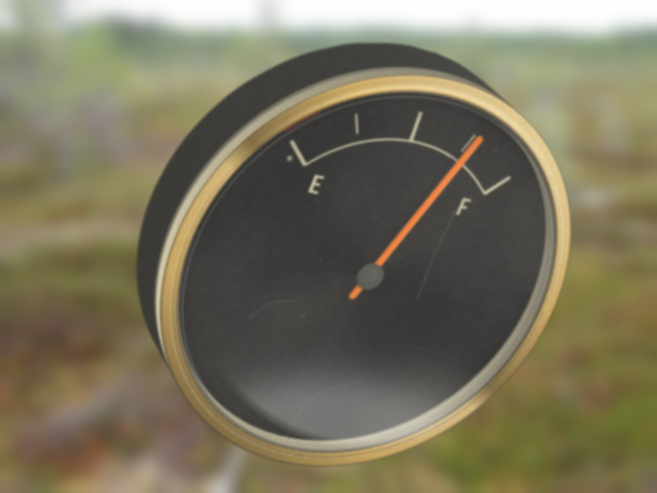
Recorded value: **0.75**
